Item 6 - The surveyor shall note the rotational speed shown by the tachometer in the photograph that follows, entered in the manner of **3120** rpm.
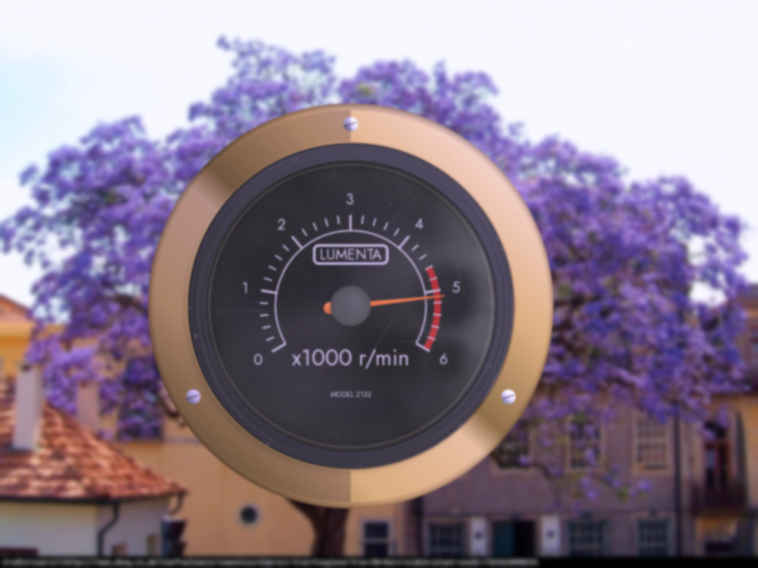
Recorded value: **5100** rpm
